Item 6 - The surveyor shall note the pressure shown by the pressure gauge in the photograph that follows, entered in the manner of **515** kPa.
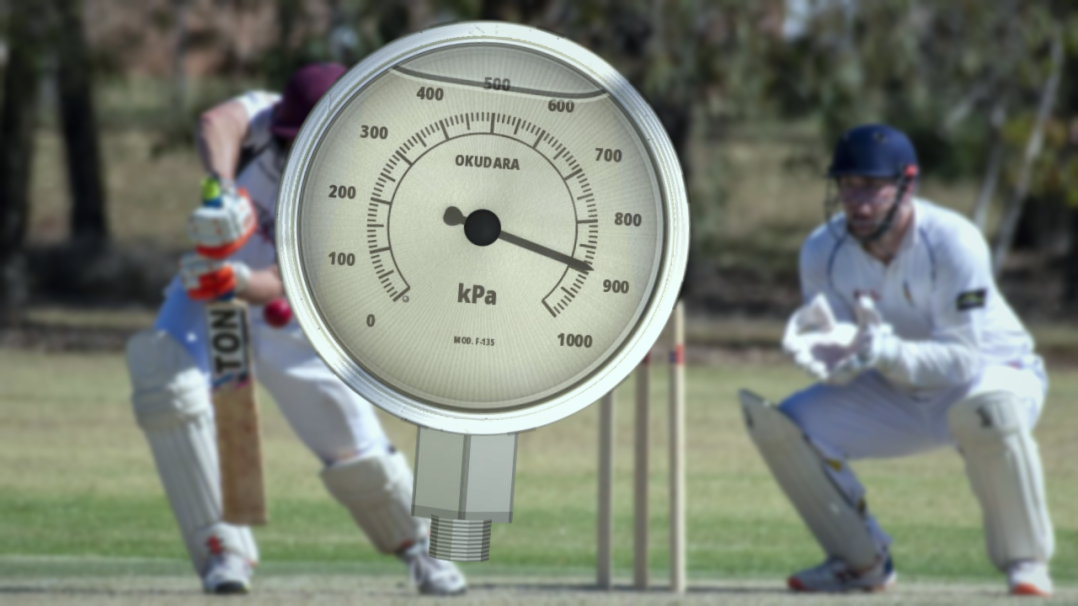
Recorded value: **890** kPa
